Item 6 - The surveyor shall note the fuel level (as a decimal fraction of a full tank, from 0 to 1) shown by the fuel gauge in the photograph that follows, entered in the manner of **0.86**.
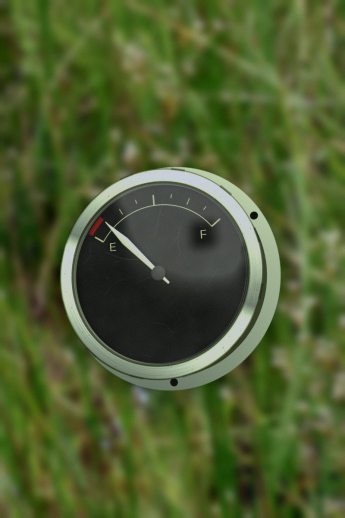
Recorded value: **0.125**
